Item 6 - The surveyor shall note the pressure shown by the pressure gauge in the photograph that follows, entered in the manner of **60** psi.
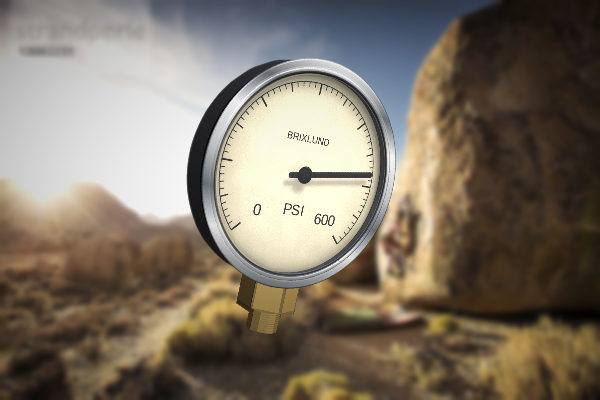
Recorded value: **480** psi
